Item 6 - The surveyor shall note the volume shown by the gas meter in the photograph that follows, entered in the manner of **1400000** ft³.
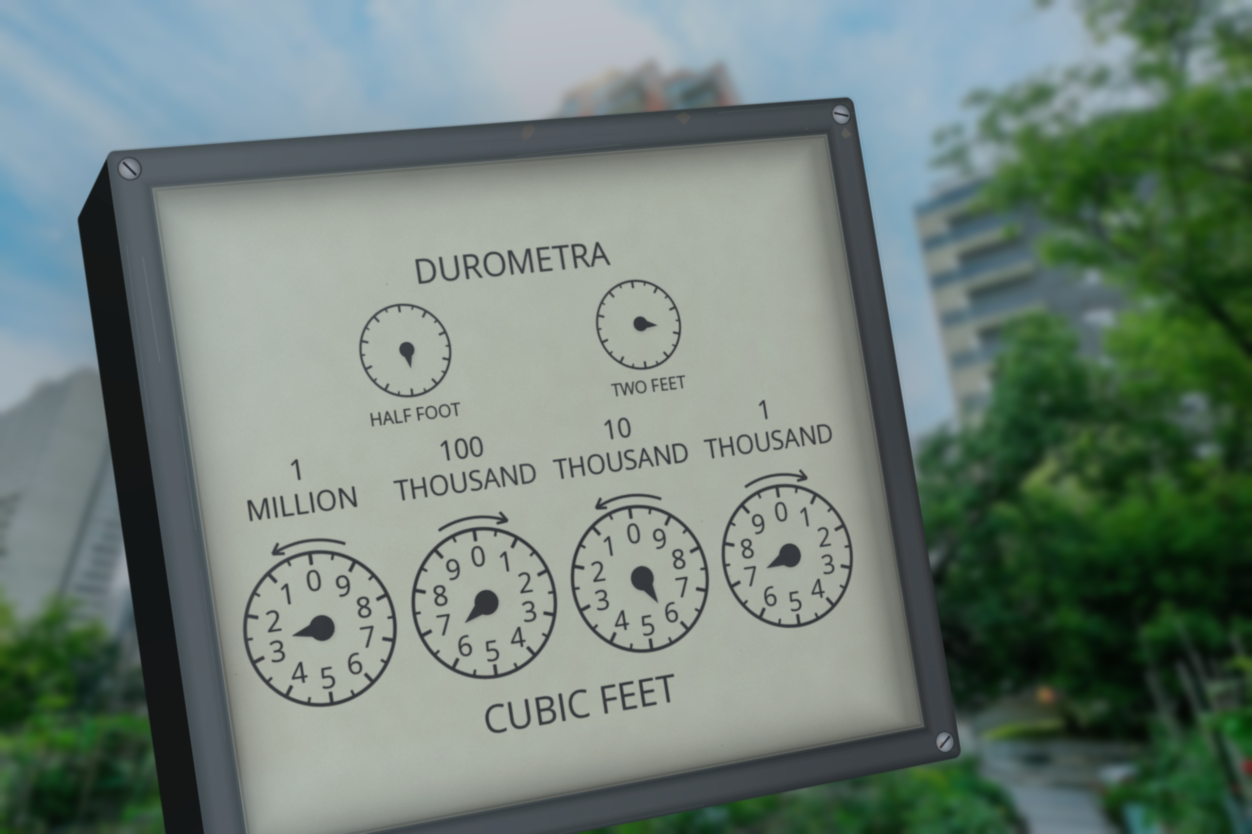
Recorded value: **265700** ft³
